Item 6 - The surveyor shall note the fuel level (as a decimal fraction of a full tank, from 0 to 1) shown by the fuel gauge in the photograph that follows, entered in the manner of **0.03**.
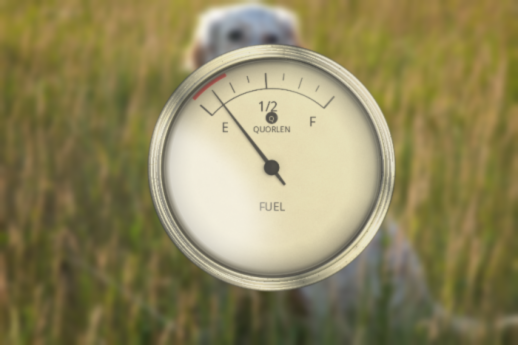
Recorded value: **0.125**
